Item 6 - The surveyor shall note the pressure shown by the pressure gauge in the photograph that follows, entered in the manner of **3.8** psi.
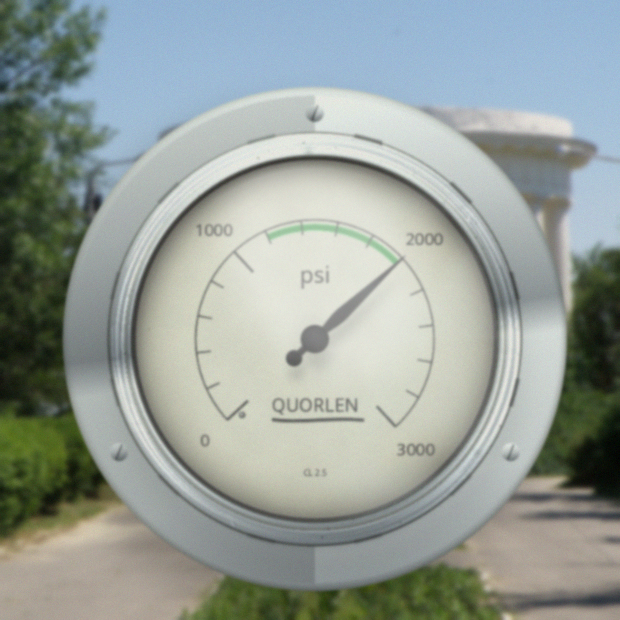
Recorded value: **2000** psi
